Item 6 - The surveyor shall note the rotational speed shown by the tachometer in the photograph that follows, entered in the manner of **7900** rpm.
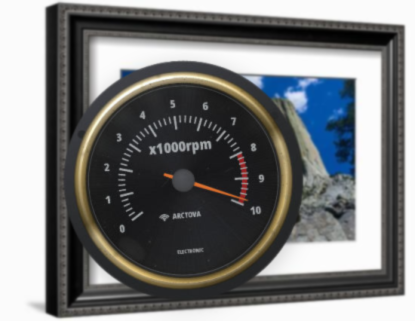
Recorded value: **9800** rpm
